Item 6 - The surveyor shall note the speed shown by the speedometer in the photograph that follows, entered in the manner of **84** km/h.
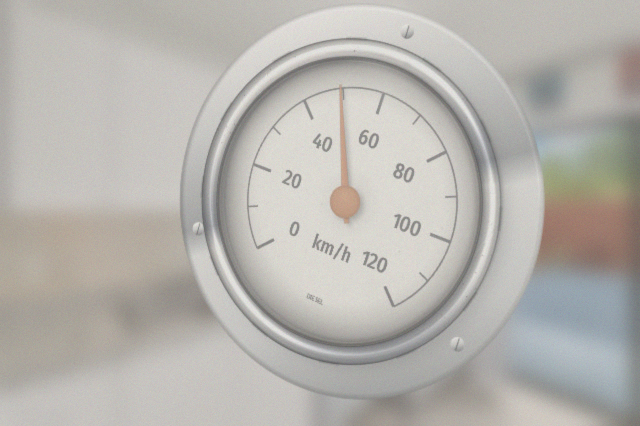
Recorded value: **50** km/h
